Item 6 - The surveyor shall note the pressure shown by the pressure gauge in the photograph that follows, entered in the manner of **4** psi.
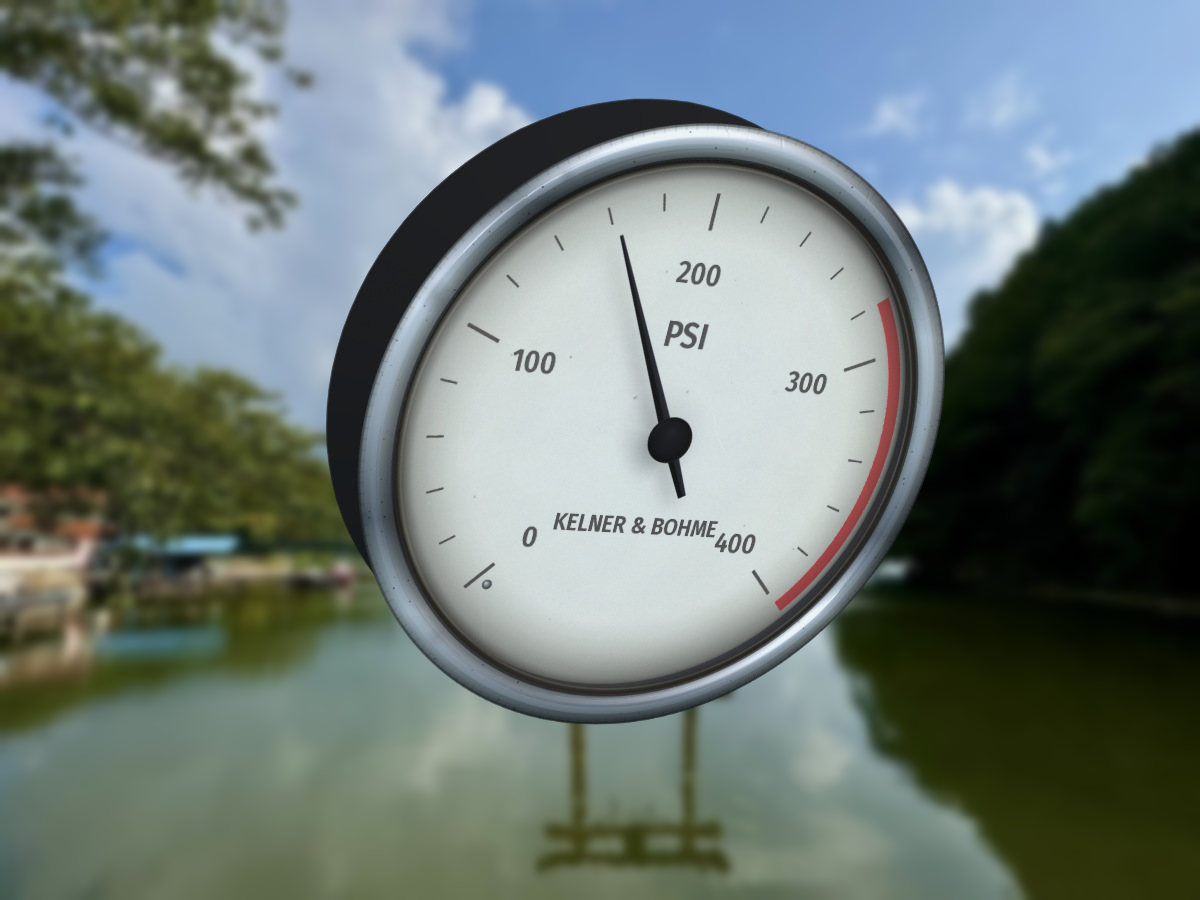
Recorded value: **160** psi
